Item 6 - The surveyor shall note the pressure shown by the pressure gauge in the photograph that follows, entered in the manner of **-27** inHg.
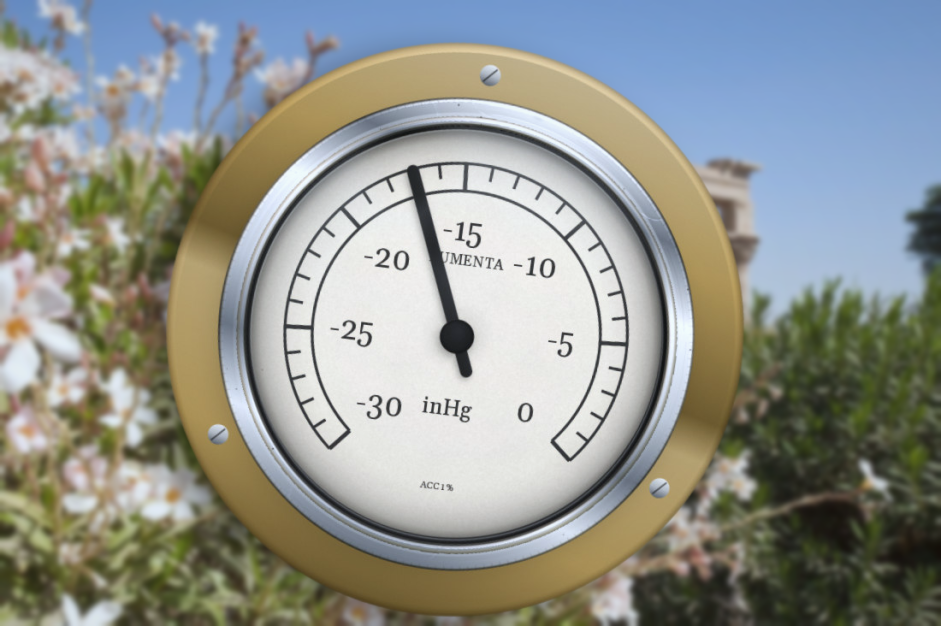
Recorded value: **-17** inHg
